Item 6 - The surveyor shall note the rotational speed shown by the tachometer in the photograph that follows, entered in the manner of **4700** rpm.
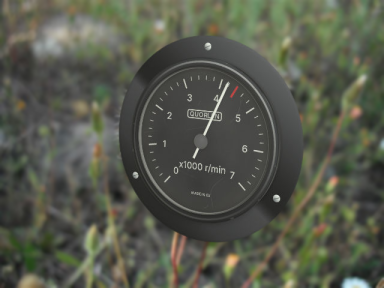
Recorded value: **4200** rpm
